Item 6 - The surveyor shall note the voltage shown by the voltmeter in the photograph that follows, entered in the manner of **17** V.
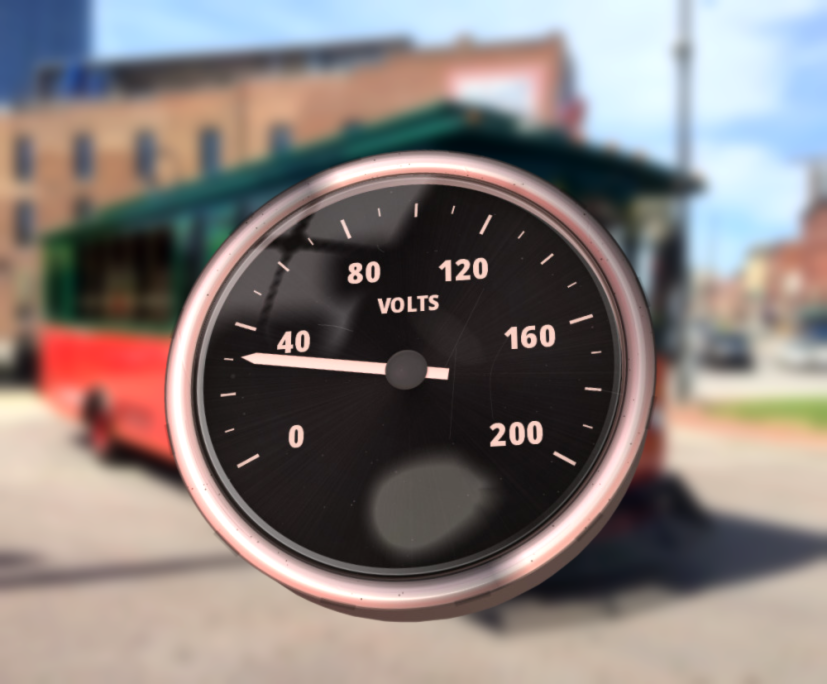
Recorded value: **30** V
